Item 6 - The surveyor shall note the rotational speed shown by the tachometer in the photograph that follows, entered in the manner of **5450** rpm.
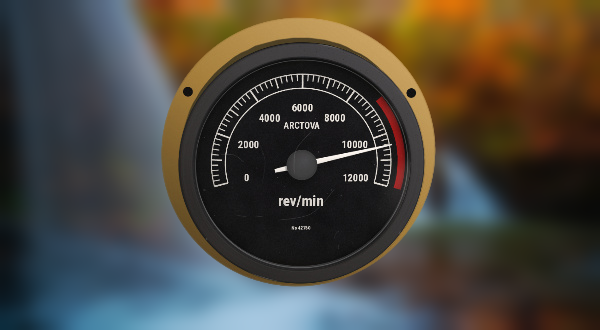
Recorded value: **10400** rpm
